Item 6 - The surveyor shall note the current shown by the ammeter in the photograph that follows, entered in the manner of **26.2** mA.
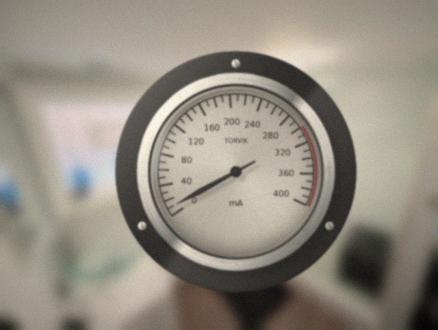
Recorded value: **10** mA
